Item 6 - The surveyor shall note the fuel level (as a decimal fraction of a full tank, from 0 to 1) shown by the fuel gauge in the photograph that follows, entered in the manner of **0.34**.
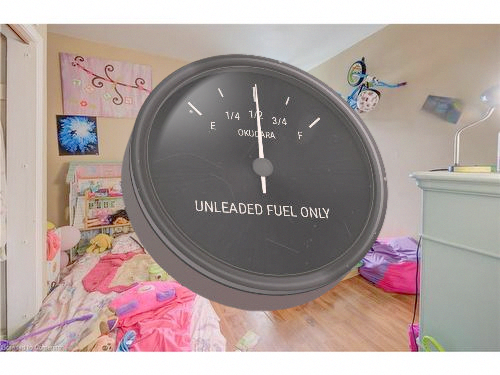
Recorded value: **0.5**
